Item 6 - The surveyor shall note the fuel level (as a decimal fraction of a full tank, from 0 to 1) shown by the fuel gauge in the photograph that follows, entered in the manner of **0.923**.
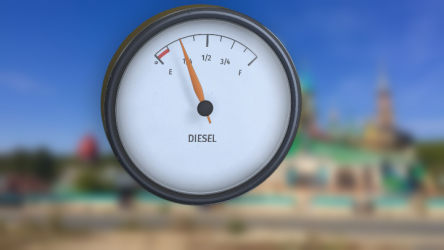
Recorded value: **0.25**
